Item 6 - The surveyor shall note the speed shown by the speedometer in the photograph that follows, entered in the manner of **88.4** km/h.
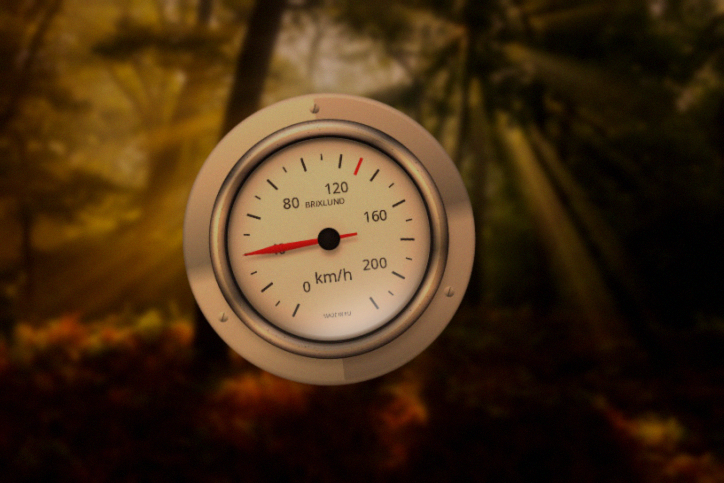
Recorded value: **40** km/h
